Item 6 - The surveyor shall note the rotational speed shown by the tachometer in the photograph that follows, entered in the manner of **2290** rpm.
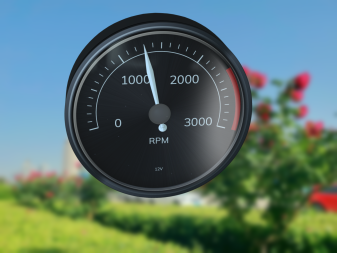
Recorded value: **1300** rpm
